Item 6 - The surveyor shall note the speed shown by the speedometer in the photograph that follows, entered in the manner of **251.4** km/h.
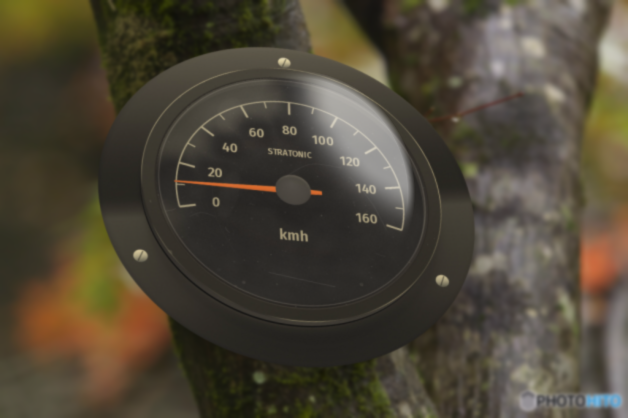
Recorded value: **10** km/h
